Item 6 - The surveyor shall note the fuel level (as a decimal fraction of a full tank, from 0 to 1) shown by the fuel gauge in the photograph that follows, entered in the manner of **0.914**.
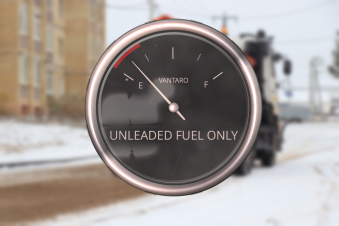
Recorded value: **0.125**
